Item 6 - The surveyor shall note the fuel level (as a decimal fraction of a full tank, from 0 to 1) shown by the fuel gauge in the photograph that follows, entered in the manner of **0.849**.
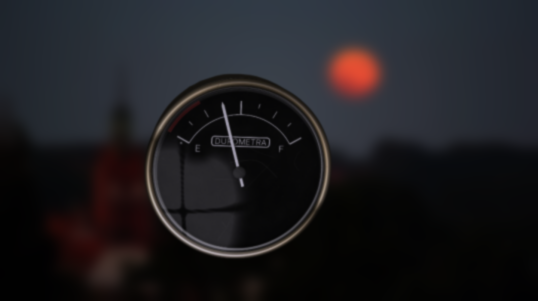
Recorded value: **0.375**
